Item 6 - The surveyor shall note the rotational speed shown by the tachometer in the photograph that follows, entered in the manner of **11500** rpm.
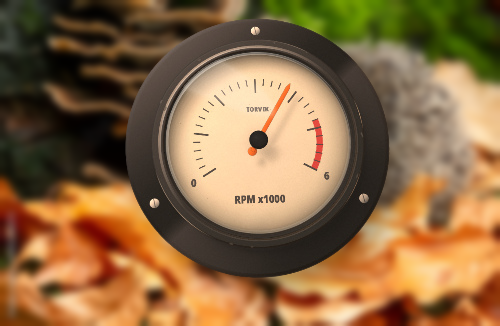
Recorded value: **3800** rpm
